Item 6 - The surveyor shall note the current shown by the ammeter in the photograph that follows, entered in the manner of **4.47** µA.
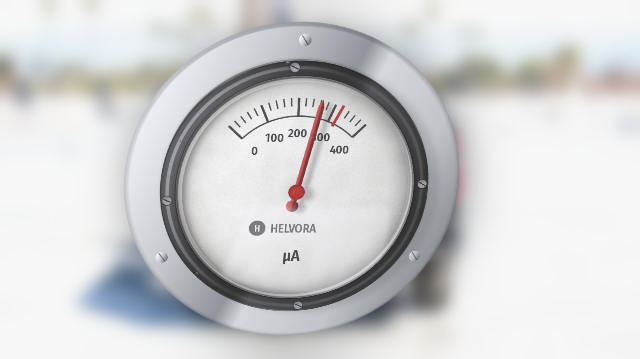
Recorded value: **260** µA
